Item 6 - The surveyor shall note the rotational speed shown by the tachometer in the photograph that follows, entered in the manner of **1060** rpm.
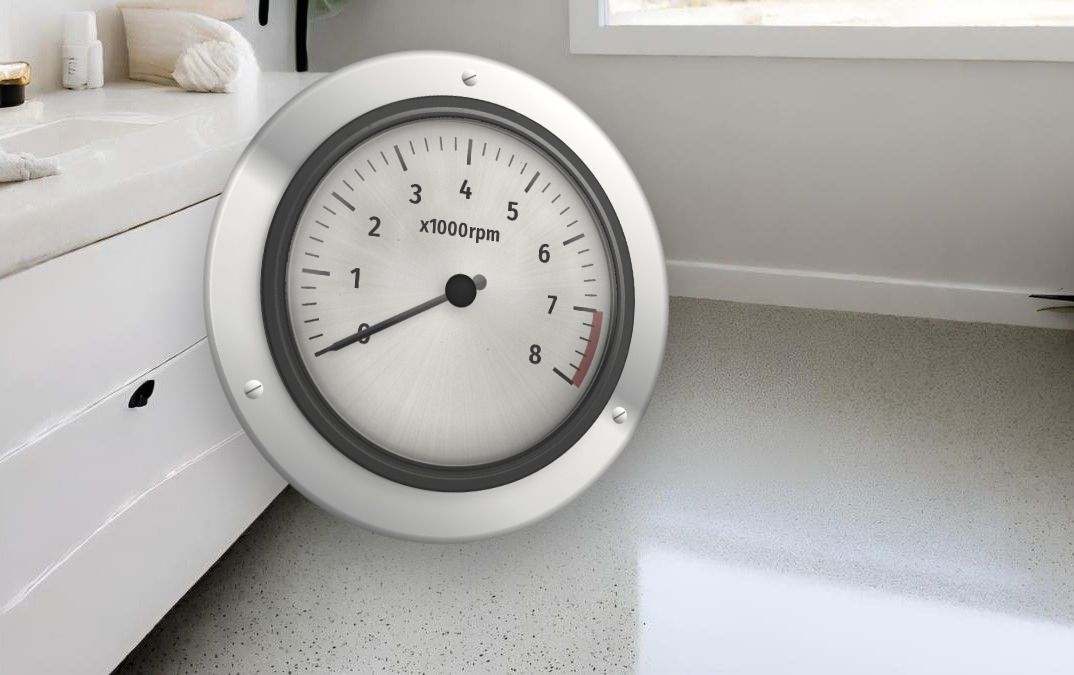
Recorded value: **0** rpm
